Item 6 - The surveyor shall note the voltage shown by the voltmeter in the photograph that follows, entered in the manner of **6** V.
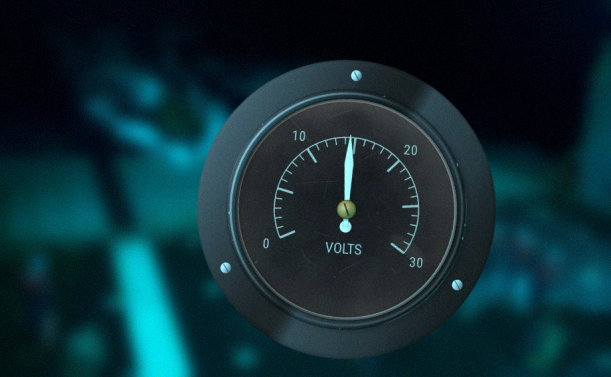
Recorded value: **14.5** V
